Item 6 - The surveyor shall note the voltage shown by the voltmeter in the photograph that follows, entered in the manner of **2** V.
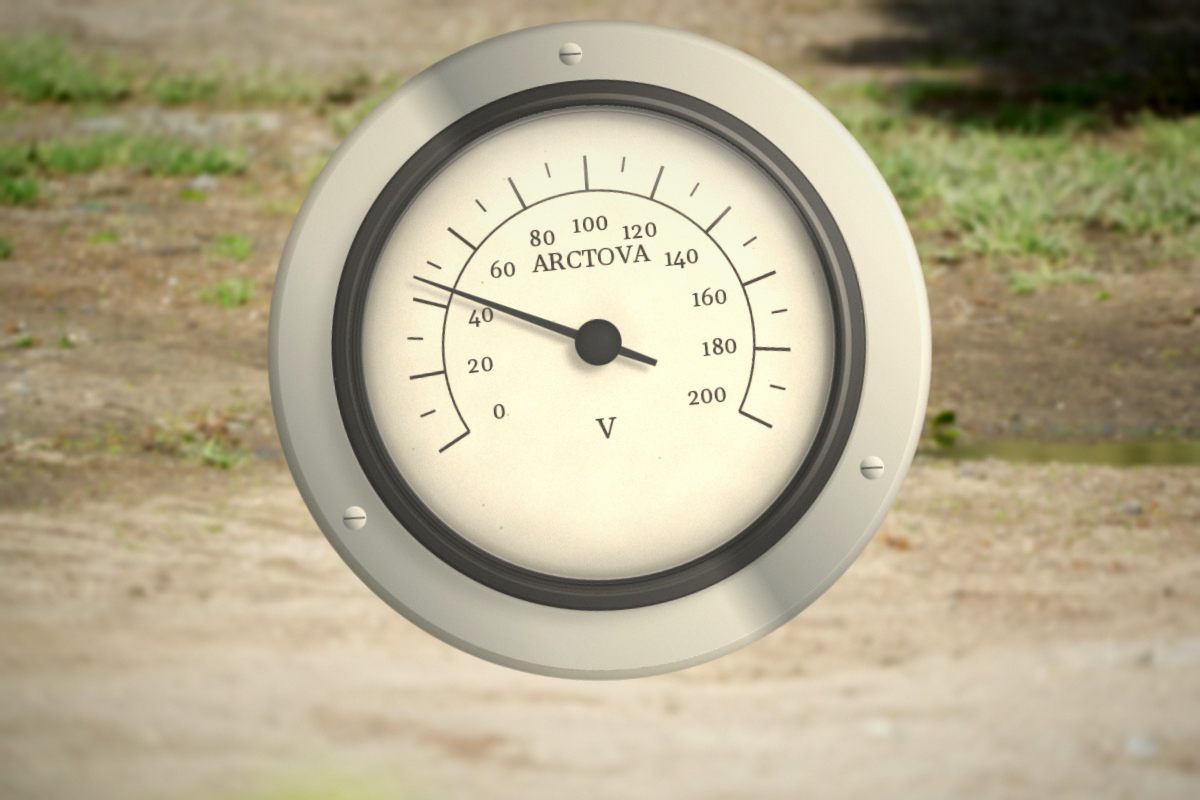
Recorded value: **45** V
